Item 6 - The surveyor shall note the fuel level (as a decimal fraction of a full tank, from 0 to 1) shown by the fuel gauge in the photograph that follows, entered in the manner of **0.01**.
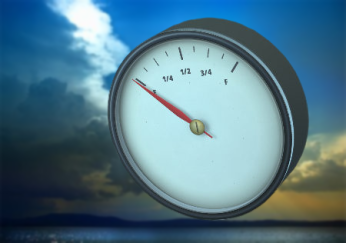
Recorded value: **0**
